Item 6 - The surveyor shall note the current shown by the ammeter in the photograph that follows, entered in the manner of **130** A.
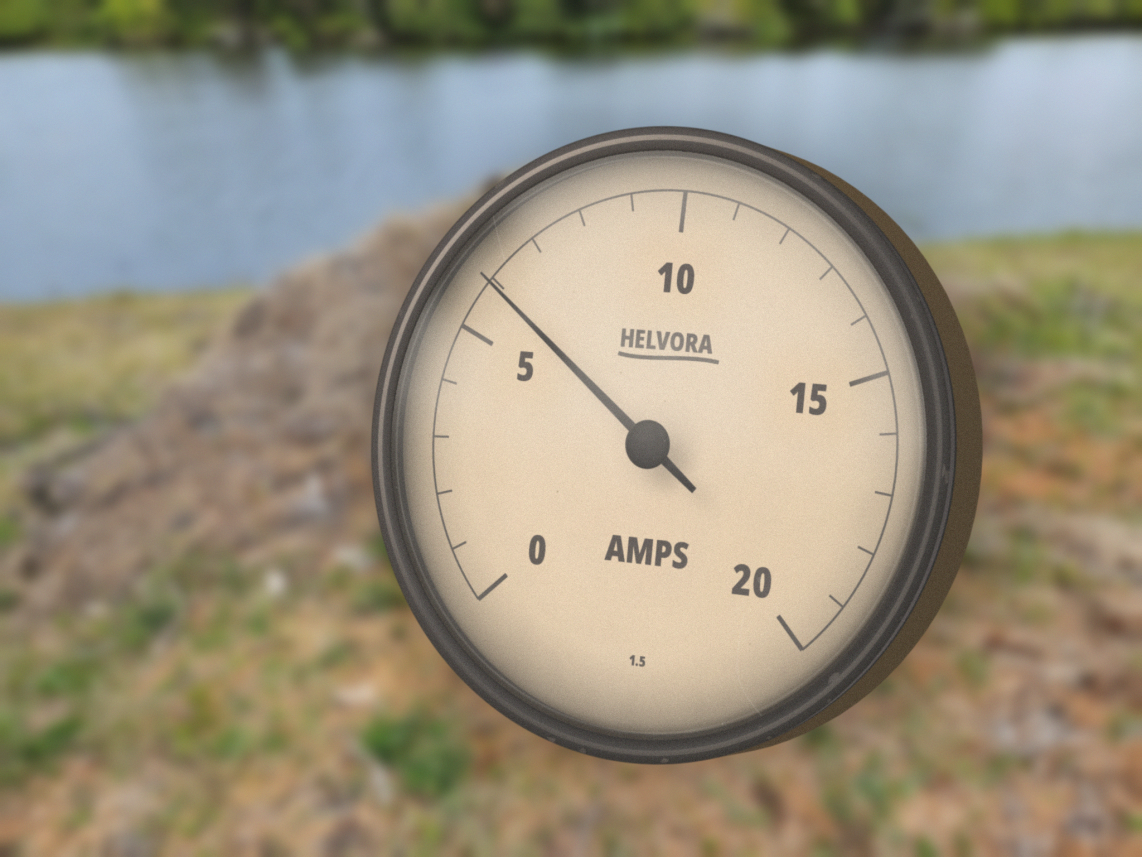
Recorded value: **6** A
